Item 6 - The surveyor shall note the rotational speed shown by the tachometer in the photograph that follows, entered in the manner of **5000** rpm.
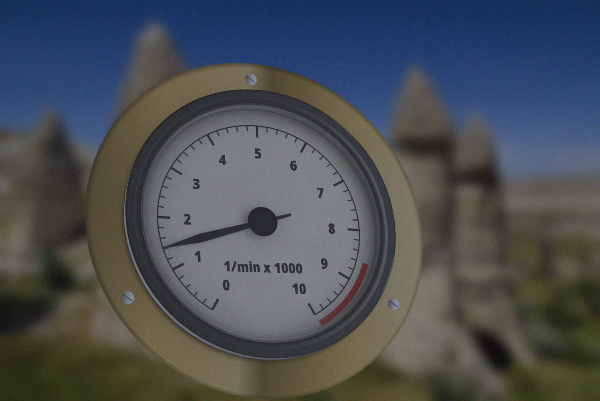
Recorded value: **1400** rpm
